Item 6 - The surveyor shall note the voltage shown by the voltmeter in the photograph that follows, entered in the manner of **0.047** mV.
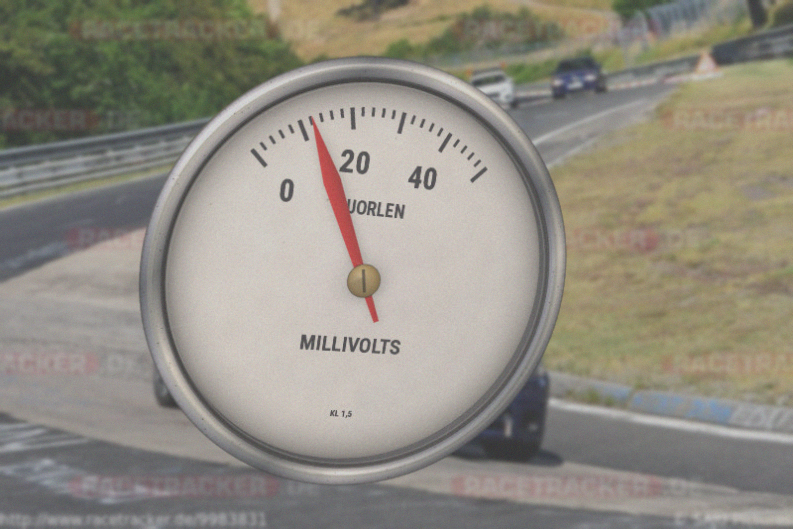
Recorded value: **12** mV
